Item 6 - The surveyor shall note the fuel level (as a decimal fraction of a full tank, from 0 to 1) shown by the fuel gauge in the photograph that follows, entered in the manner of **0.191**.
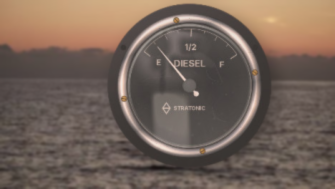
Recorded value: **0.125**
